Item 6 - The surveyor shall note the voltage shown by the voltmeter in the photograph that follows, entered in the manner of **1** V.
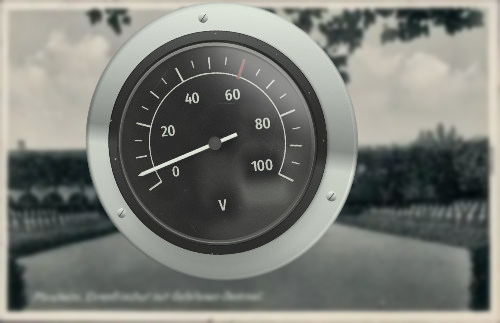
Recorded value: **5** V
